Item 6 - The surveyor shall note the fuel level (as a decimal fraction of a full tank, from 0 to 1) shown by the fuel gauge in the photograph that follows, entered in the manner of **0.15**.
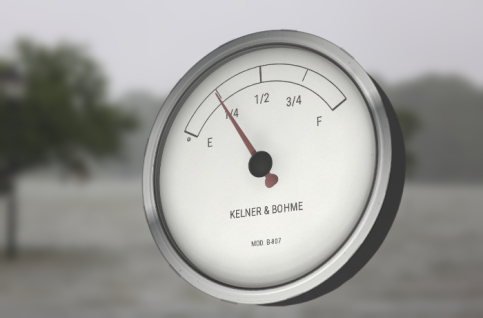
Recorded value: **0.25**
